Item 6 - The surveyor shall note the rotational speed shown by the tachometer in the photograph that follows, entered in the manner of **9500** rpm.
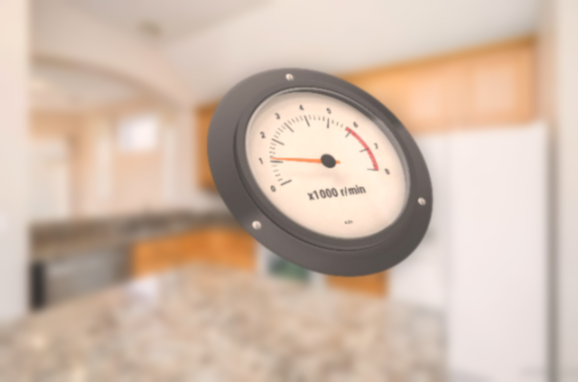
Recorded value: **1000** rpm
